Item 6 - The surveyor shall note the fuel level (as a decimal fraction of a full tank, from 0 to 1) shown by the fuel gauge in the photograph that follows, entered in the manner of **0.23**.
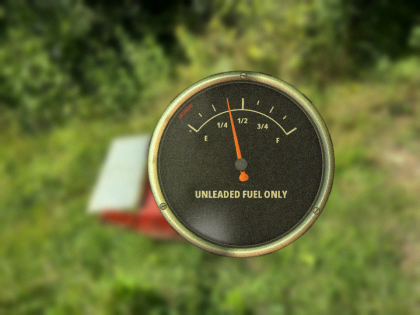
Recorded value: **0.375**
